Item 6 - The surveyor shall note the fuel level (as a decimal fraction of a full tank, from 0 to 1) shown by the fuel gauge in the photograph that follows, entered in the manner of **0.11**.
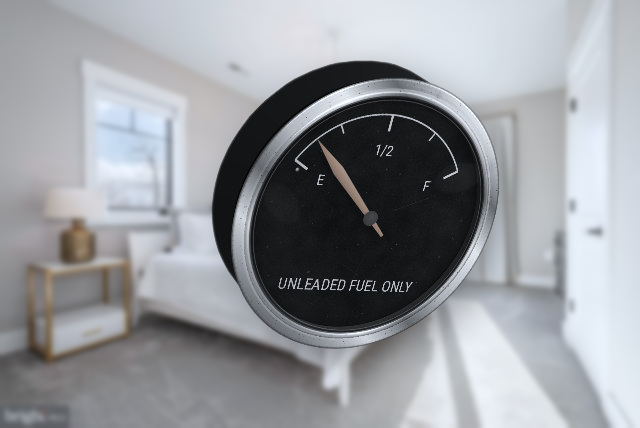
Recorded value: **0.125**
